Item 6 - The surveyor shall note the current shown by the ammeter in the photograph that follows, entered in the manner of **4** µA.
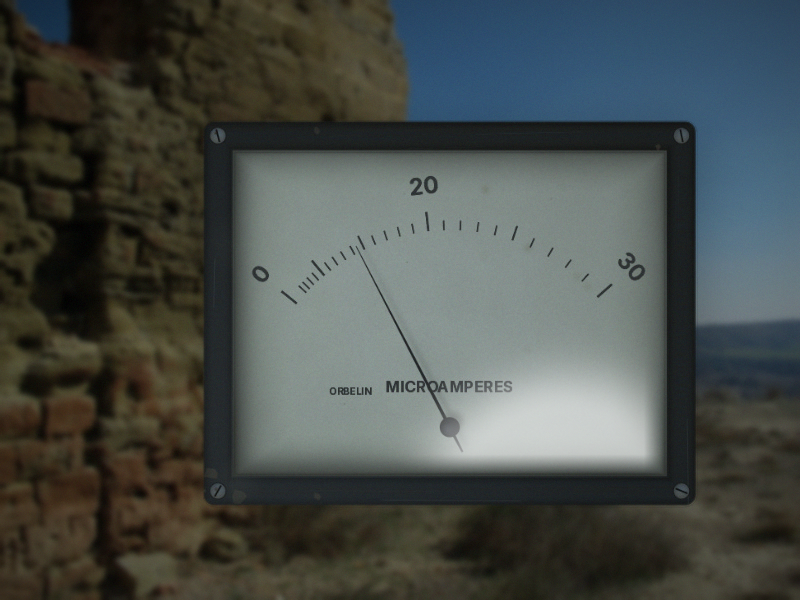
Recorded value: **14.5** µA
